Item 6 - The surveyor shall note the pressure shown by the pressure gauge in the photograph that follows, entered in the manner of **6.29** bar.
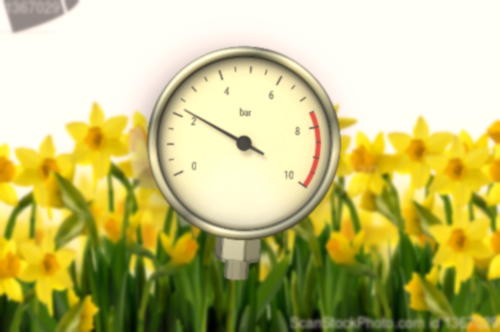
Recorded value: **2.25** bar
